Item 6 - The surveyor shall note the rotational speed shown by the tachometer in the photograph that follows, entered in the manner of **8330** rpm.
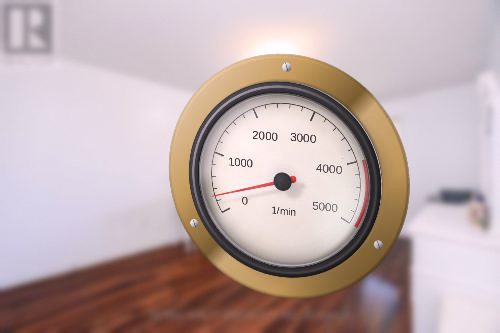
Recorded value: **300** rpm
